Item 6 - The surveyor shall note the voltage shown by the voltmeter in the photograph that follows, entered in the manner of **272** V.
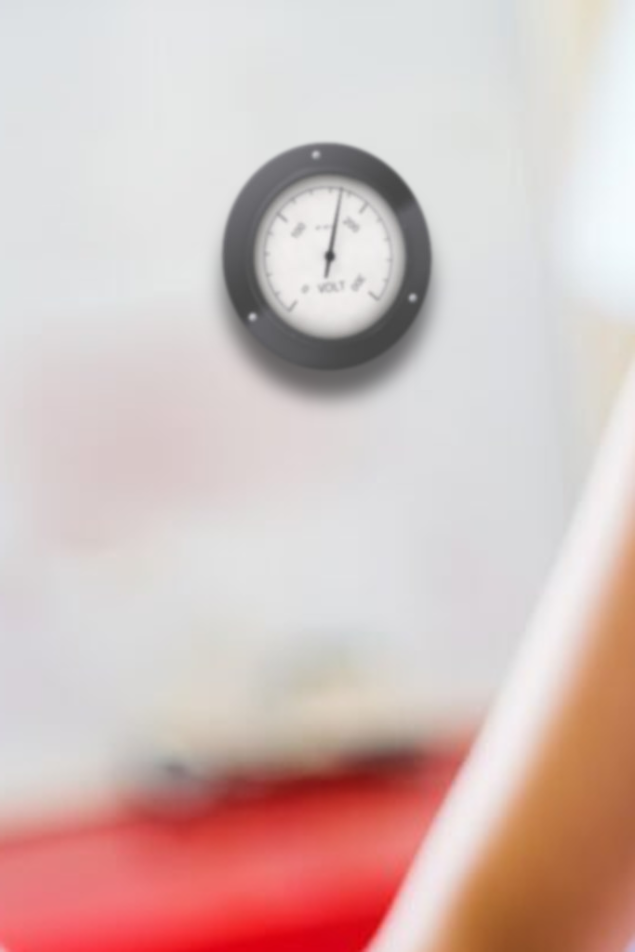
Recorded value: **170** V
